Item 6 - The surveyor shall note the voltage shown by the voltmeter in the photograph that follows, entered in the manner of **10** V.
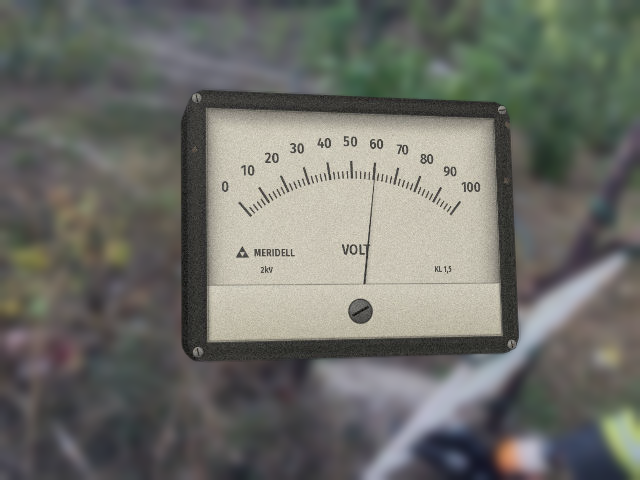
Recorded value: **60** V
